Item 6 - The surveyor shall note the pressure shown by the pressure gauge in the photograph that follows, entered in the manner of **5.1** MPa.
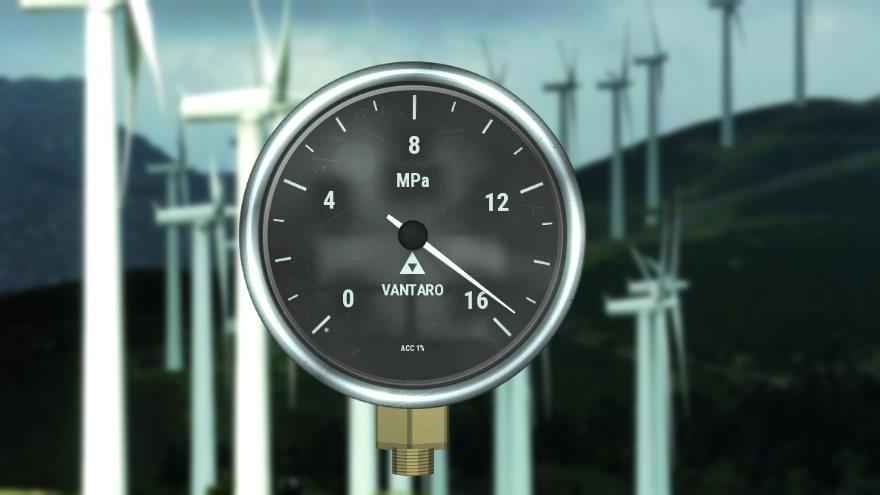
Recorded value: **15.5** MPa
